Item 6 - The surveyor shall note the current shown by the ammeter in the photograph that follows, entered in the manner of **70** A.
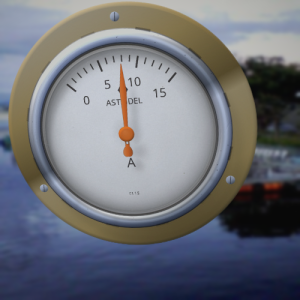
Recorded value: **8** A
